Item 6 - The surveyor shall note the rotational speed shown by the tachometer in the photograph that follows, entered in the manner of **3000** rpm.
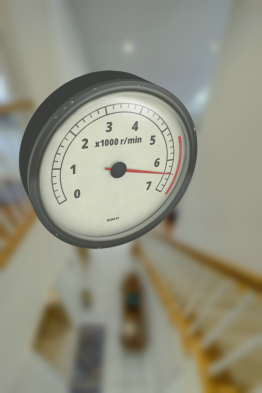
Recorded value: **6400** rpm
